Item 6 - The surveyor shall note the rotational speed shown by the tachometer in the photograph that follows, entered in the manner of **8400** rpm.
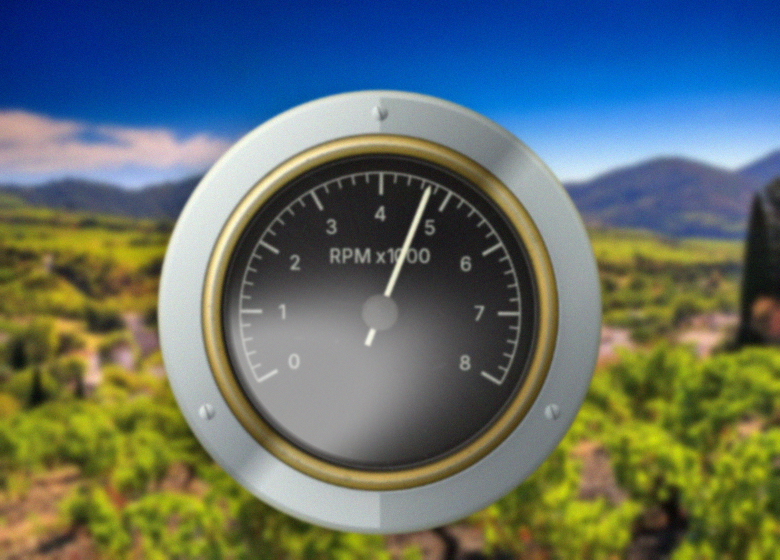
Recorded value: **4700** rpm
